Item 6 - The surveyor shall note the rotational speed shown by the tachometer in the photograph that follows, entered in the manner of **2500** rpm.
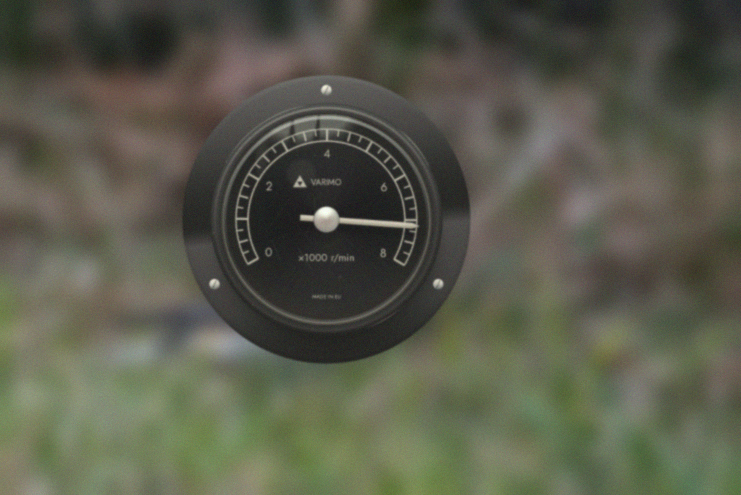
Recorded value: **7125** rpm
